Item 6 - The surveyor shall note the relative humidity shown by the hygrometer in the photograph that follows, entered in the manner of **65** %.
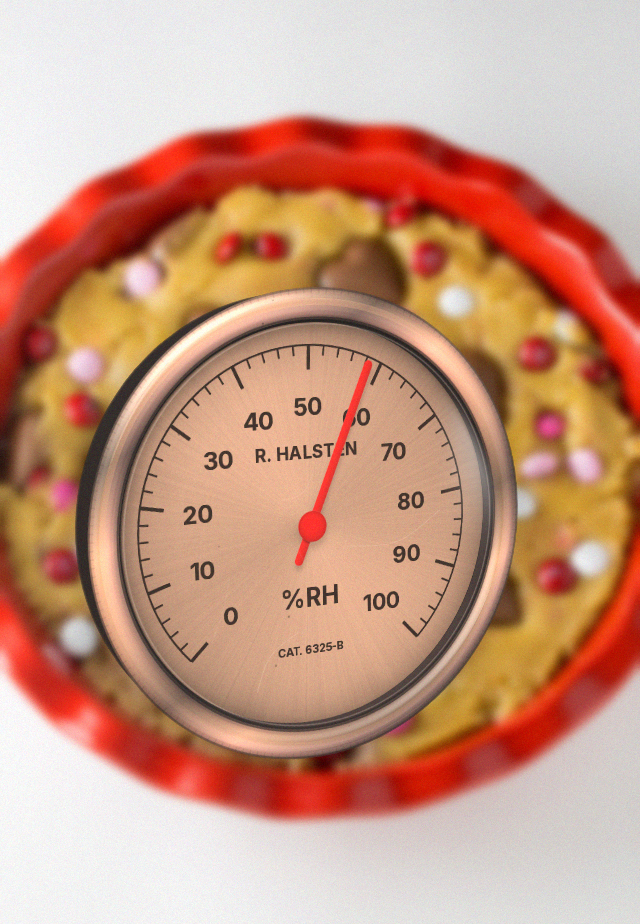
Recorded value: **58** %
